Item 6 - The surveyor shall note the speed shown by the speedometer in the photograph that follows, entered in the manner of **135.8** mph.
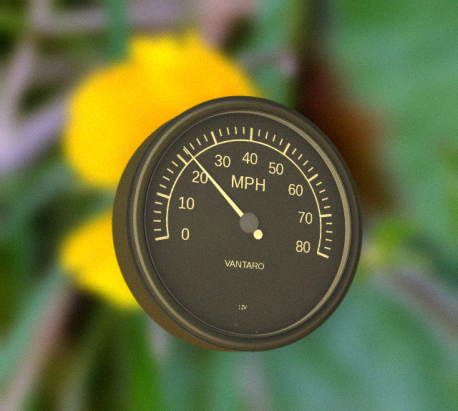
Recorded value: **22** mph
